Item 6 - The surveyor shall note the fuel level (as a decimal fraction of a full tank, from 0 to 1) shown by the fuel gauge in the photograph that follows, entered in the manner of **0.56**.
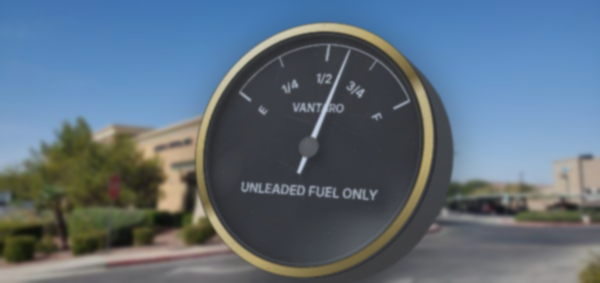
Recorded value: **0.625**
